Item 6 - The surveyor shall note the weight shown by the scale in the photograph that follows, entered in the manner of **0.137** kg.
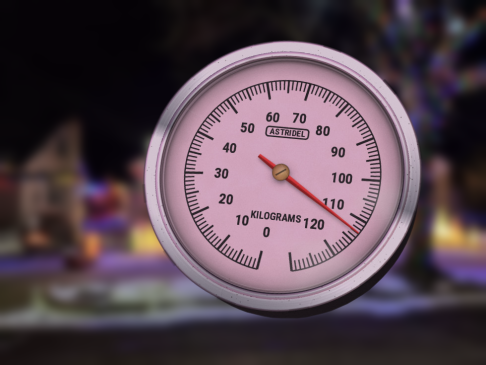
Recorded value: **113** kg
